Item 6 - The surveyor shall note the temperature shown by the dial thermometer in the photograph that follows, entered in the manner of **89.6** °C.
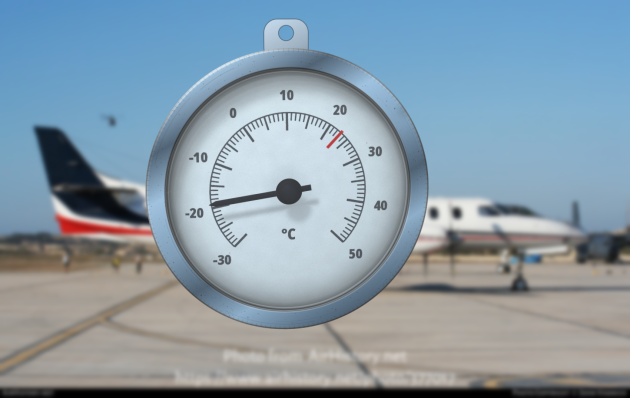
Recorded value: **-19** °C
